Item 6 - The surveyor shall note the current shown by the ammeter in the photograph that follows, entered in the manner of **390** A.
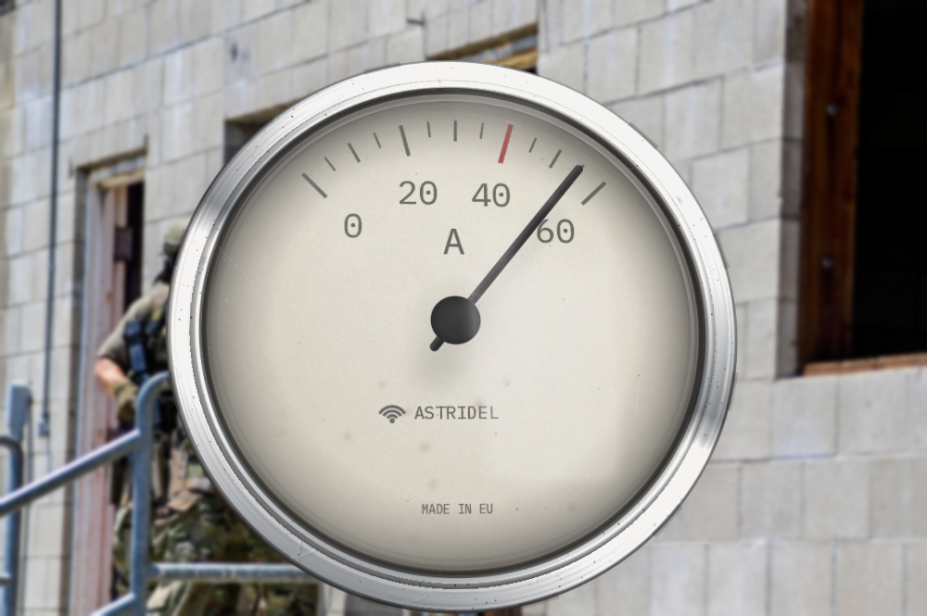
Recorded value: **55** A
